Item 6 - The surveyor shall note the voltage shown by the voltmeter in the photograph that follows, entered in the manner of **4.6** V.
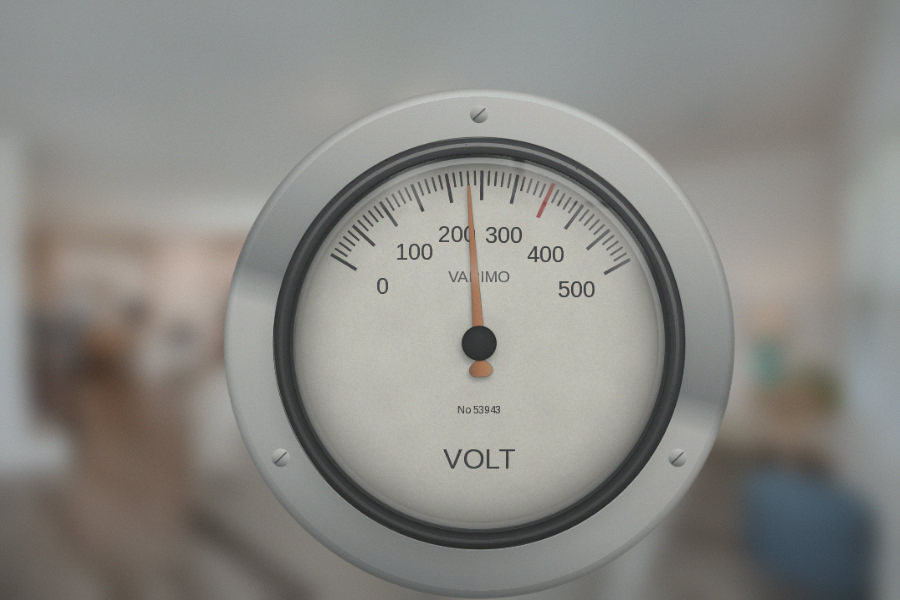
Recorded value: **230** V
